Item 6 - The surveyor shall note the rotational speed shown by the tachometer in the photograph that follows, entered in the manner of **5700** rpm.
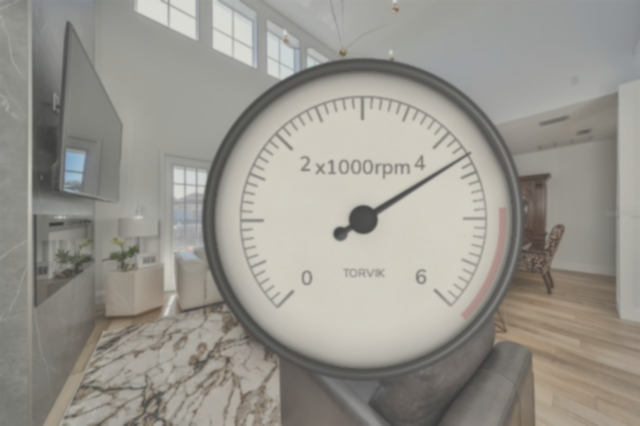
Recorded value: **4300** rpm
